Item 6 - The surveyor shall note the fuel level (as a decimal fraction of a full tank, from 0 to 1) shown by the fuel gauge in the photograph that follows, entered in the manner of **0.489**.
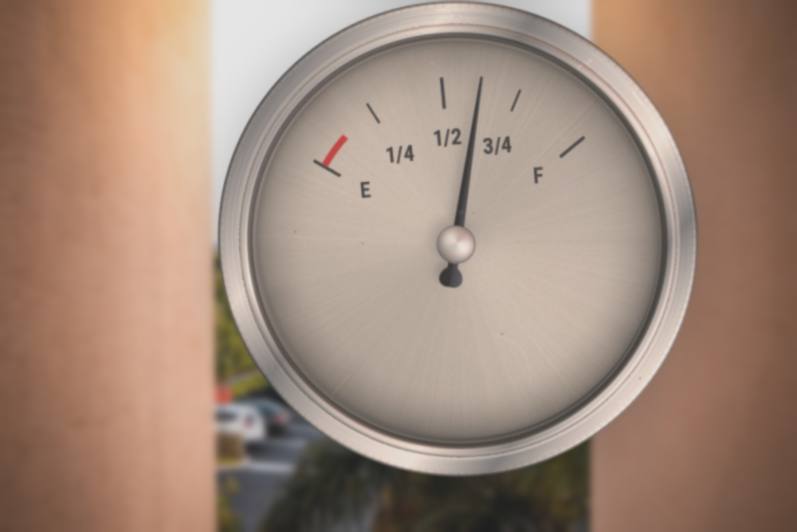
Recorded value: **0.625**
